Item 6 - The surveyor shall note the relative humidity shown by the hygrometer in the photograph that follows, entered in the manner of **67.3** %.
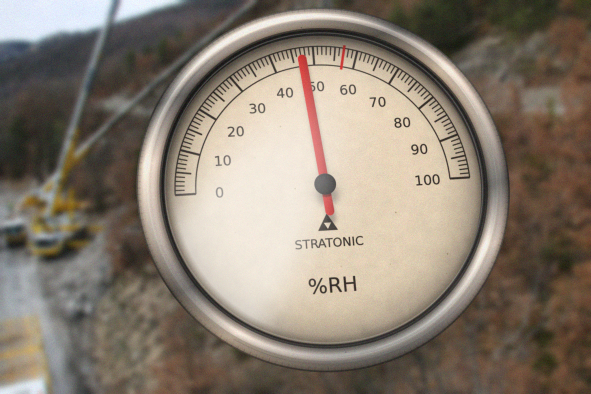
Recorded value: **47** %
